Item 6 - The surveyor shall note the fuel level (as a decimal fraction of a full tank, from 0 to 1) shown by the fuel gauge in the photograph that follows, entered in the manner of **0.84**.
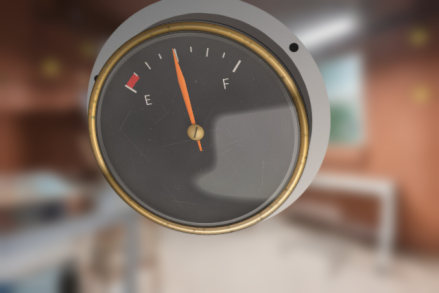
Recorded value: **0.5**
